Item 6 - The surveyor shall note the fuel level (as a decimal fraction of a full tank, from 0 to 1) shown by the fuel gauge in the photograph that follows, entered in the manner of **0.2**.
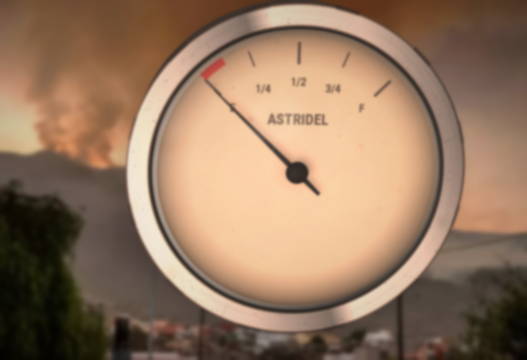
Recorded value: **0**
